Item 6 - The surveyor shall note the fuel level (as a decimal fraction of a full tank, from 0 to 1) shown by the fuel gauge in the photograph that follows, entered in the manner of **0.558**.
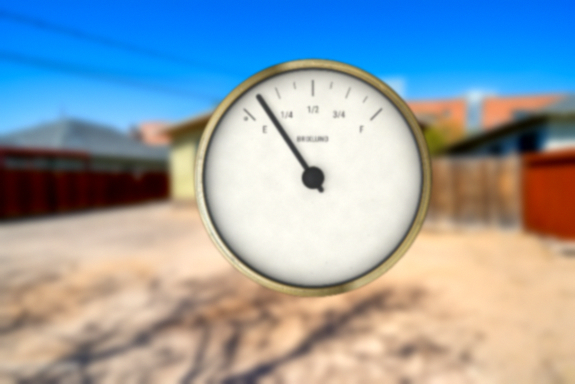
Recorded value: **0.125**
